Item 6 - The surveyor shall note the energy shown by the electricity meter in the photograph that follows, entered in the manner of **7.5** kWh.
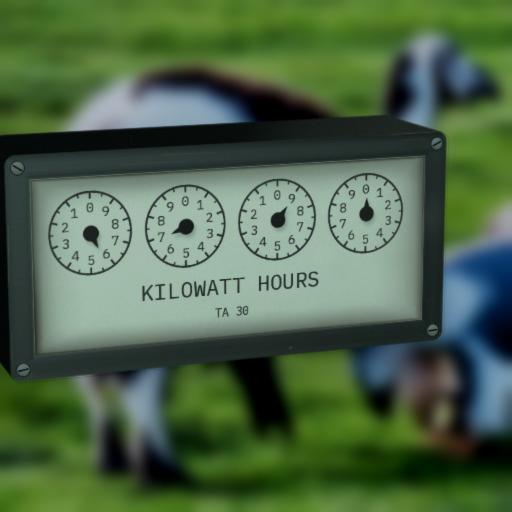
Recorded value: **5690** kWh
